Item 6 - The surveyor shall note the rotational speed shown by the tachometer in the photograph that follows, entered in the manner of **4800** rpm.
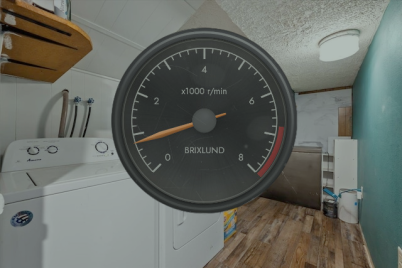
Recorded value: **800** rpm
